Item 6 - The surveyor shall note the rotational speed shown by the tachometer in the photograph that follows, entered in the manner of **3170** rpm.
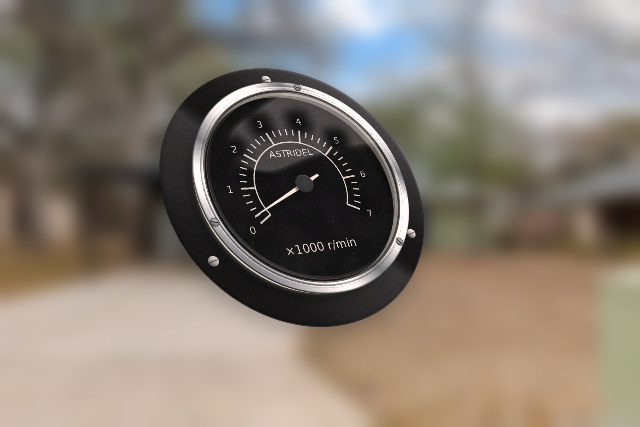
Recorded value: **200** rpm
